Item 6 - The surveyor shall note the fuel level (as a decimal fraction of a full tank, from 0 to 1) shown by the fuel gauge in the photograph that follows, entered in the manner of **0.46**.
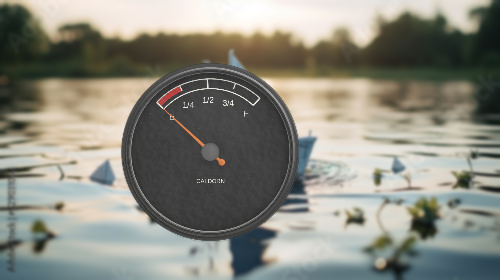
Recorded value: **0**
